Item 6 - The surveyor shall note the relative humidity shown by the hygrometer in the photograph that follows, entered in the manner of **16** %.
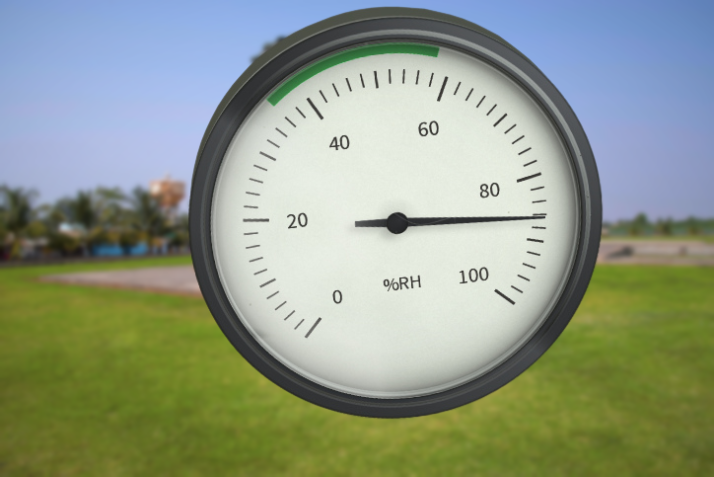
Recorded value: **86** %
